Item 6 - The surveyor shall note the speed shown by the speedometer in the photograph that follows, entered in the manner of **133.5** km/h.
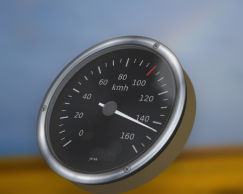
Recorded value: **145** km/h
